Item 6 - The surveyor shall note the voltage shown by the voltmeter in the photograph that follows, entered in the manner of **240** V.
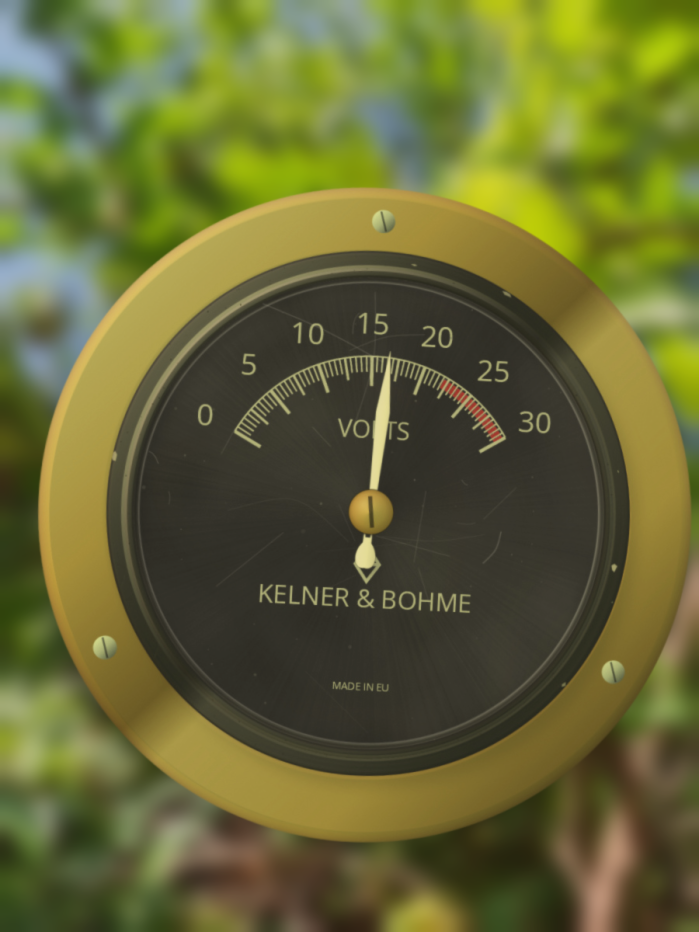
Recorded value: **16.5** V
